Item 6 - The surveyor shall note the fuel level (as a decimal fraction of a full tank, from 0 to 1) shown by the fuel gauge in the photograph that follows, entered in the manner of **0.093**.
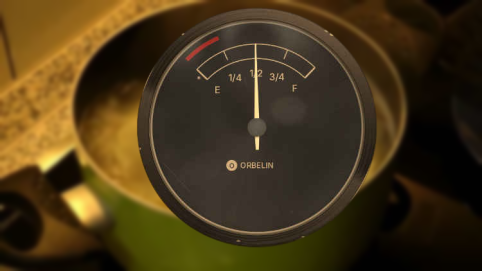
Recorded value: **0.5**
